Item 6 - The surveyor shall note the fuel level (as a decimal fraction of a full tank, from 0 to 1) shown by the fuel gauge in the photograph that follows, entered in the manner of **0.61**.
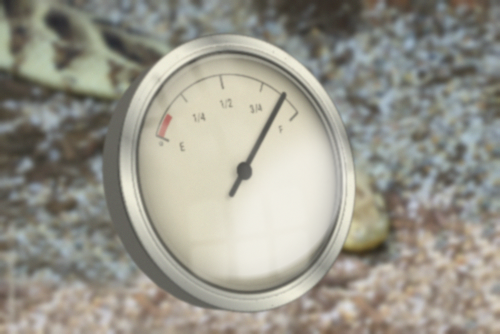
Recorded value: **0.875**
